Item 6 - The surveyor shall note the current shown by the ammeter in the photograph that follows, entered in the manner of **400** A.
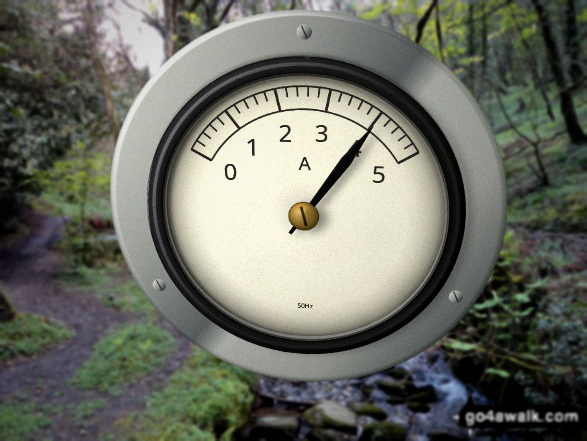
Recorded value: **4** A
